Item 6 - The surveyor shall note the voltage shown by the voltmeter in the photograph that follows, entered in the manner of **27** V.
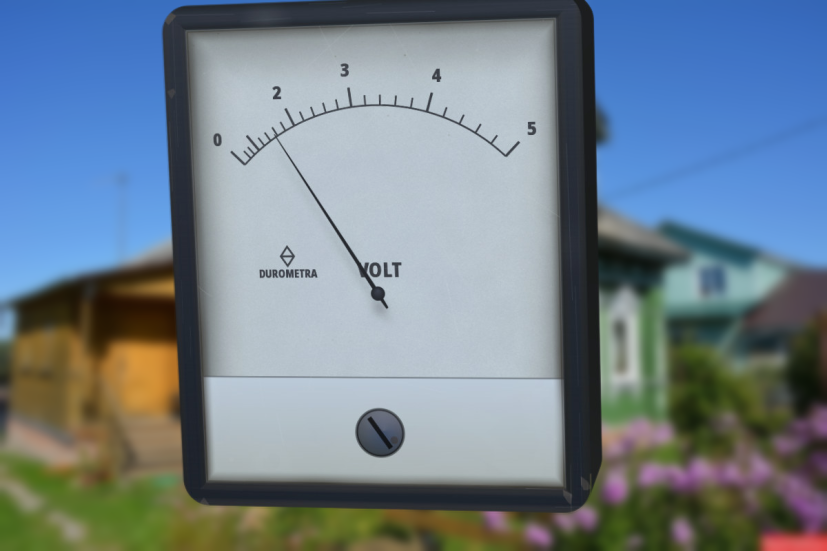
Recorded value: **1.6** V
